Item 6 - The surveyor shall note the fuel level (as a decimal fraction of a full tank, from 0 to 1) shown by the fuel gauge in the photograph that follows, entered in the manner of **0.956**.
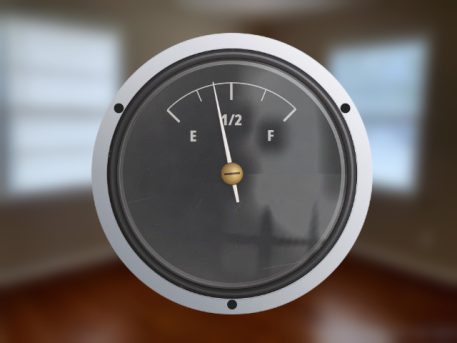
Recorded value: **0.375**
